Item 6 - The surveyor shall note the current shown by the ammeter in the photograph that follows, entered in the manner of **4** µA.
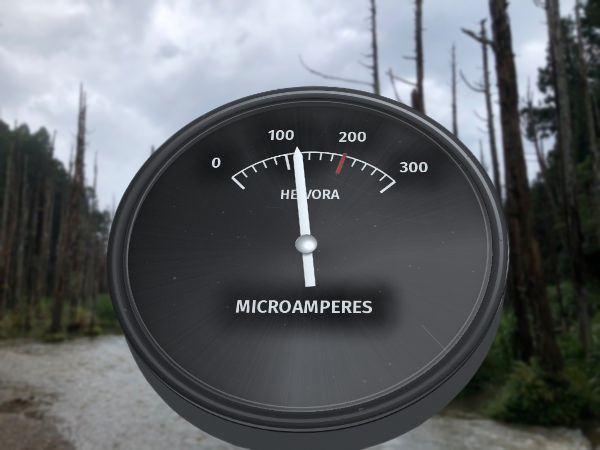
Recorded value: **120** µA
